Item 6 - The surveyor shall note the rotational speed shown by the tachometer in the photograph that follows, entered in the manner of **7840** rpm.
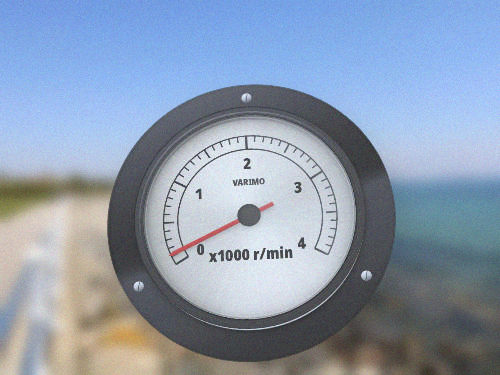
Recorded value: **100** rpm
